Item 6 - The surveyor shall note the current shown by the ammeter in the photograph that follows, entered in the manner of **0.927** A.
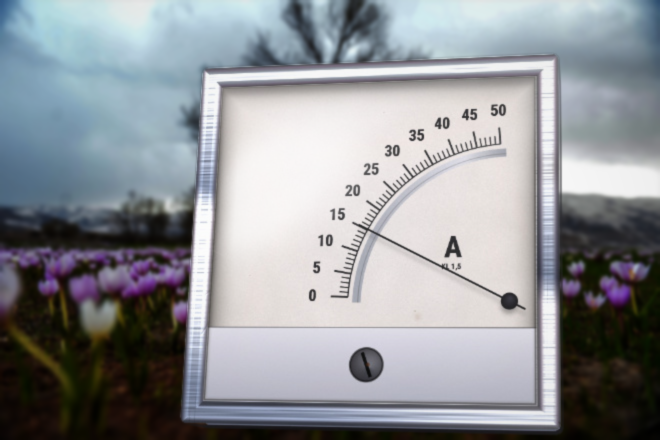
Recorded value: **15** A
